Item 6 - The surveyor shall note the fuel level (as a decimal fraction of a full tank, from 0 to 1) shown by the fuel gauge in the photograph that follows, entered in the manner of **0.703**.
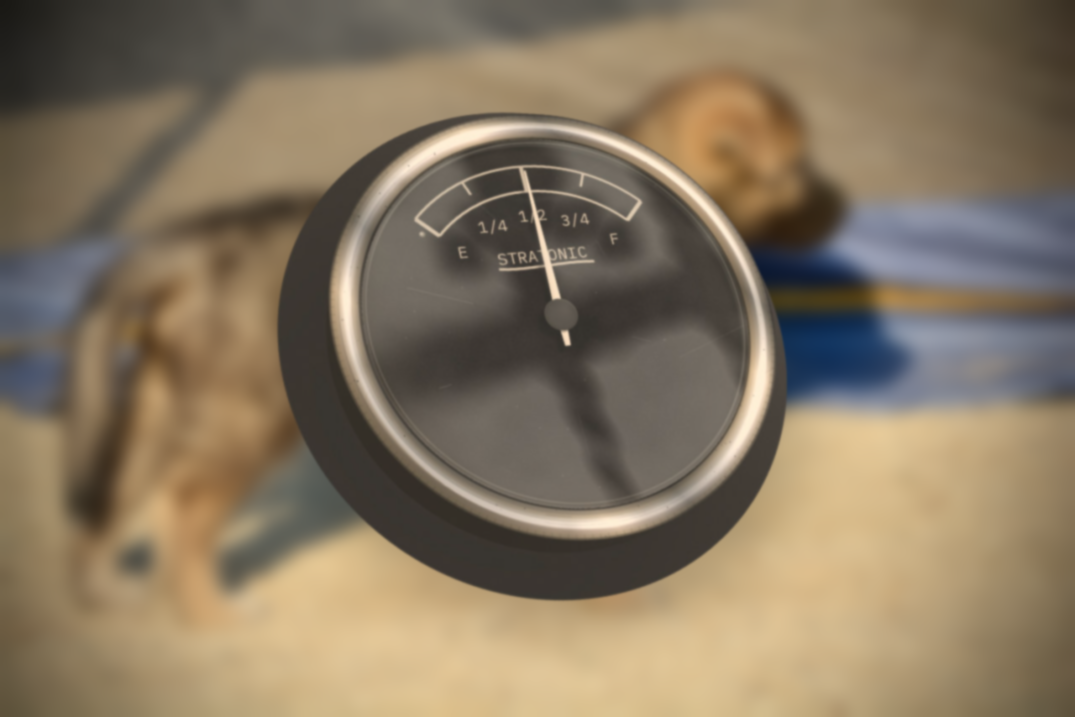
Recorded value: **0.5**
